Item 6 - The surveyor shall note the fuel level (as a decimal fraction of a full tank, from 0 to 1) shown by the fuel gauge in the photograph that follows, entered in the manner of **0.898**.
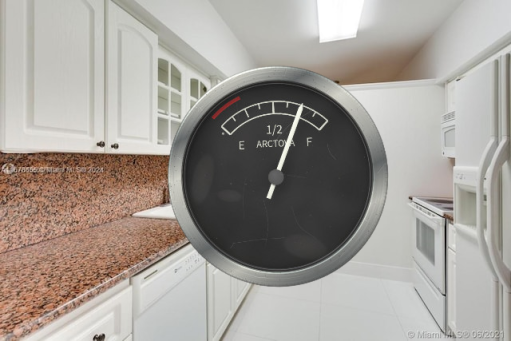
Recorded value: **0.75**
